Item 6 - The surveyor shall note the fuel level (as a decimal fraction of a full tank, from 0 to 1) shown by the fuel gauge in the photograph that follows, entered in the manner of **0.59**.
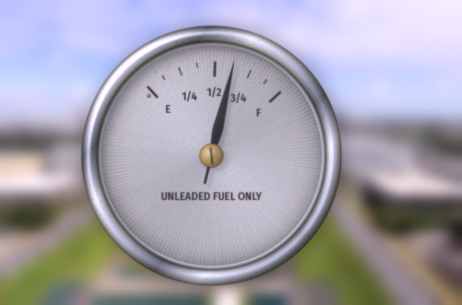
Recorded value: **0.625**
